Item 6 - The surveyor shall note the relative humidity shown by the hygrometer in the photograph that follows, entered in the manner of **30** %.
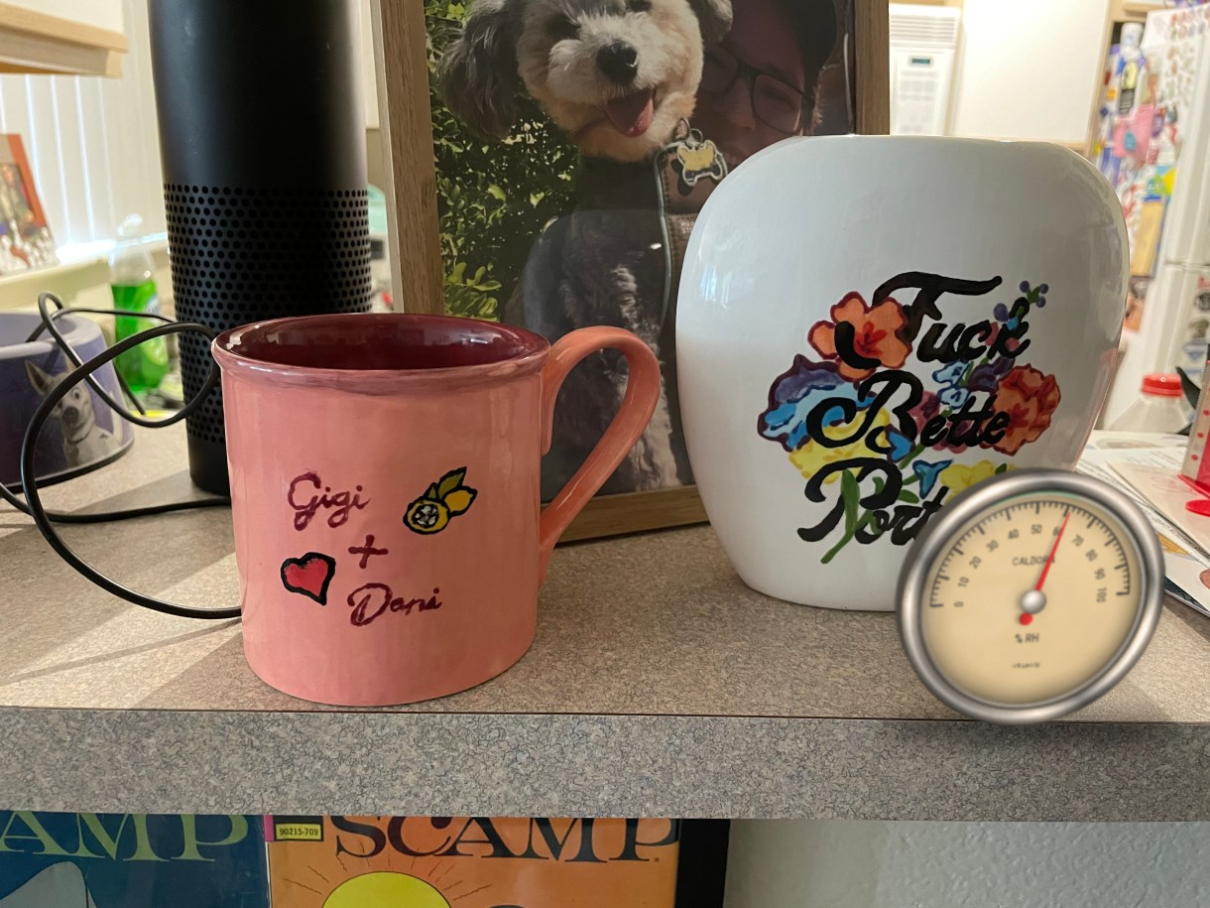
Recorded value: **60** %
